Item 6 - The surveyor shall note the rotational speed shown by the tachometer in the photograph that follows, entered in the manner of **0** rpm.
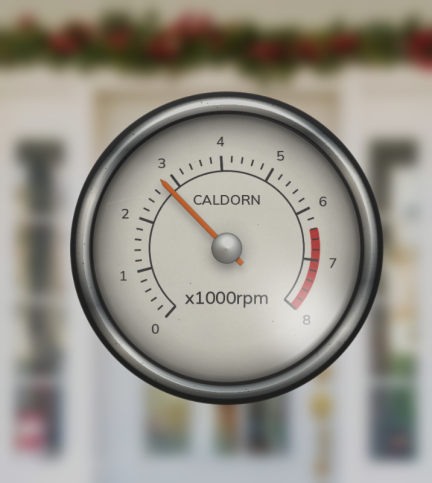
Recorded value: **2800** rpm
